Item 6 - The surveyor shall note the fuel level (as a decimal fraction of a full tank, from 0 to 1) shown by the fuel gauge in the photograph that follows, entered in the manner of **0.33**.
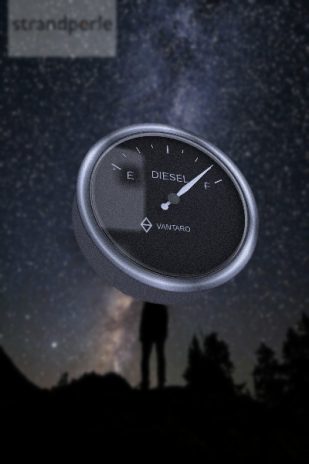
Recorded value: **0.875**
